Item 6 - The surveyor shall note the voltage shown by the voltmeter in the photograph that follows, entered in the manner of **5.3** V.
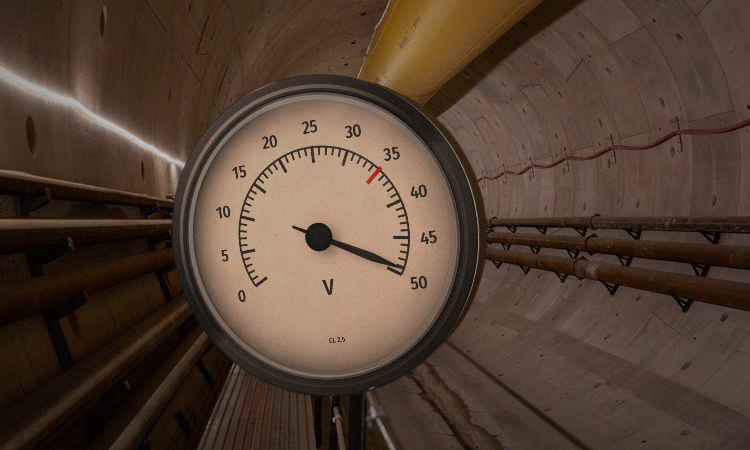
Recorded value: **49** V
